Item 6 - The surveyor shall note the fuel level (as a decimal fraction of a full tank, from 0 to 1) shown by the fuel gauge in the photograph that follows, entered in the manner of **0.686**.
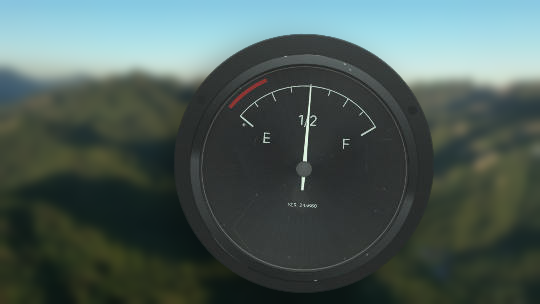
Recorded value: **0.5**
